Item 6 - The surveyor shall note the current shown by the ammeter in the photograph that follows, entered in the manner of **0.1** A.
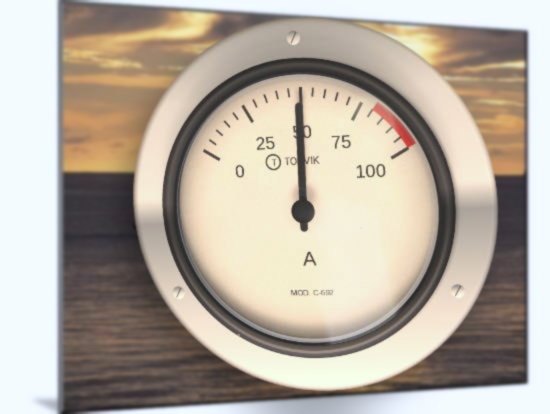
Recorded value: **50** A
